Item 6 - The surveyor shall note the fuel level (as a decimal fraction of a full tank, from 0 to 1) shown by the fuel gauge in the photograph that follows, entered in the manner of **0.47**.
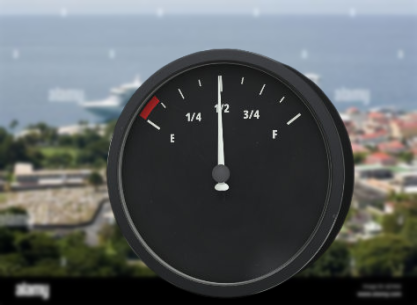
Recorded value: **0.5**
